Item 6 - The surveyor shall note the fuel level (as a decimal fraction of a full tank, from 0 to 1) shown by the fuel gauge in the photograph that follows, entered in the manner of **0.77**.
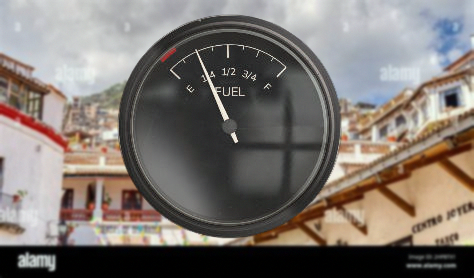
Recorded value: **0.25**
